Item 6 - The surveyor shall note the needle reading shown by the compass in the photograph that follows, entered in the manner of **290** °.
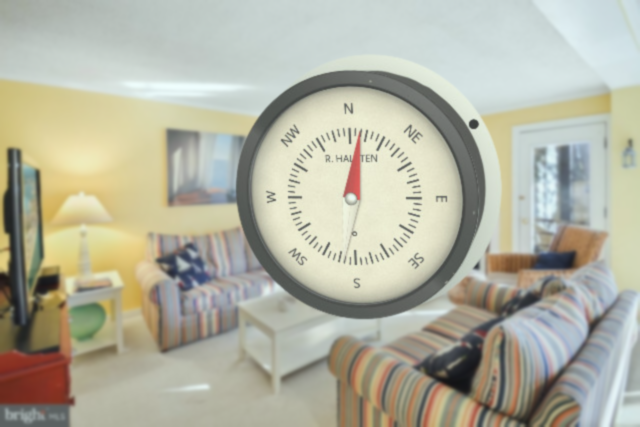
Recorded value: **10** °
